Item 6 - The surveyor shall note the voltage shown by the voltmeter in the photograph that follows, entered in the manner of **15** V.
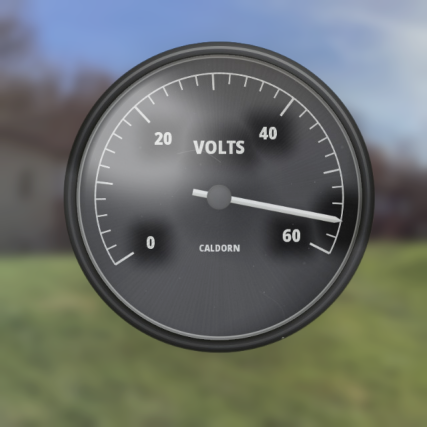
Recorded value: **56** V
